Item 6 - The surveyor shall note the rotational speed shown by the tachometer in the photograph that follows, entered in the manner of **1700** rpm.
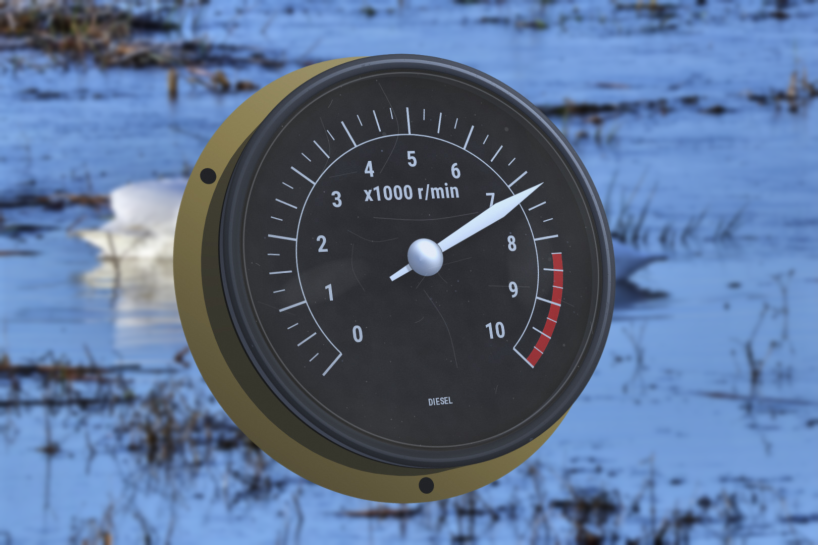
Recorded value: **7250** rpm
